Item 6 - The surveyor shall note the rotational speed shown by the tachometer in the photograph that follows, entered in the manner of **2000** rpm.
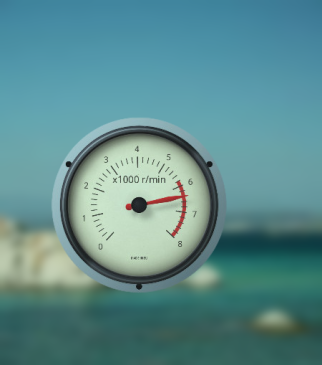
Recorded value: **6400** rpm
